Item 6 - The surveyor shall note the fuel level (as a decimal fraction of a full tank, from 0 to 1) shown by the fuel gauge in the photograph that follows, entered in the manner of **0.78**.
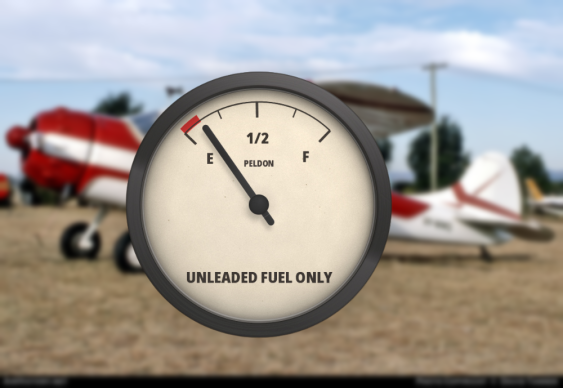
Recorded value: **0.125**
